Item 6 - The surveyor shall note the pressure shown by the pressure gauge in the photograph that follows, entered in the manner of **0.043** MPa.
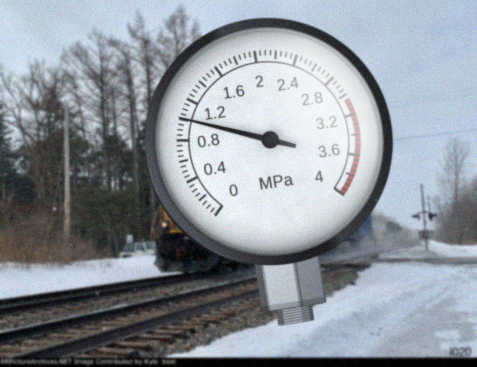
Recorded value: **1** MPa
